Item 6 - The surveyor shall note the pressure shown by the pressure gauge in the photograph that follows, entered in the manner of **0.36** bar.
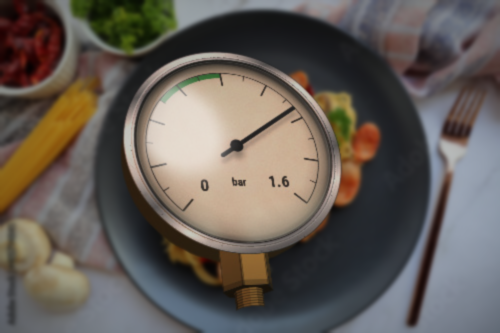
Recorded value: **1.15** bar
